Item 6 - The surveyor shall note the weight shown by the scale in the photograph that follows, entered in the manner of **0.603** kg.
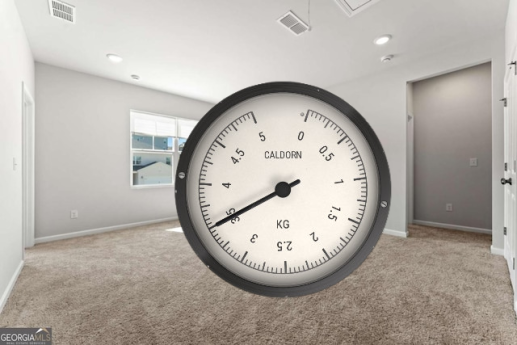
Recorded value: **3.5** kg
